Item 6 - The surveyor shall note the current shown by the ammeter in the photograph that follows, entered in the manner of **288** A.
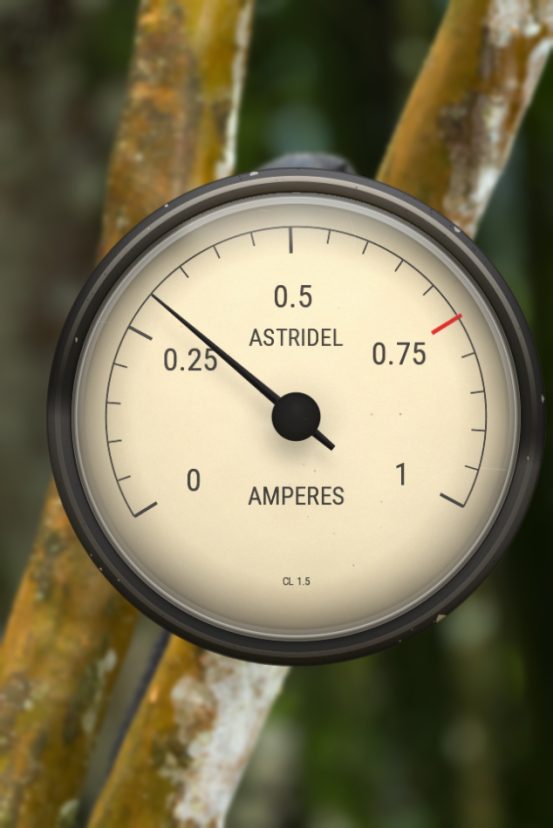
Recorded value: **0.3** A
